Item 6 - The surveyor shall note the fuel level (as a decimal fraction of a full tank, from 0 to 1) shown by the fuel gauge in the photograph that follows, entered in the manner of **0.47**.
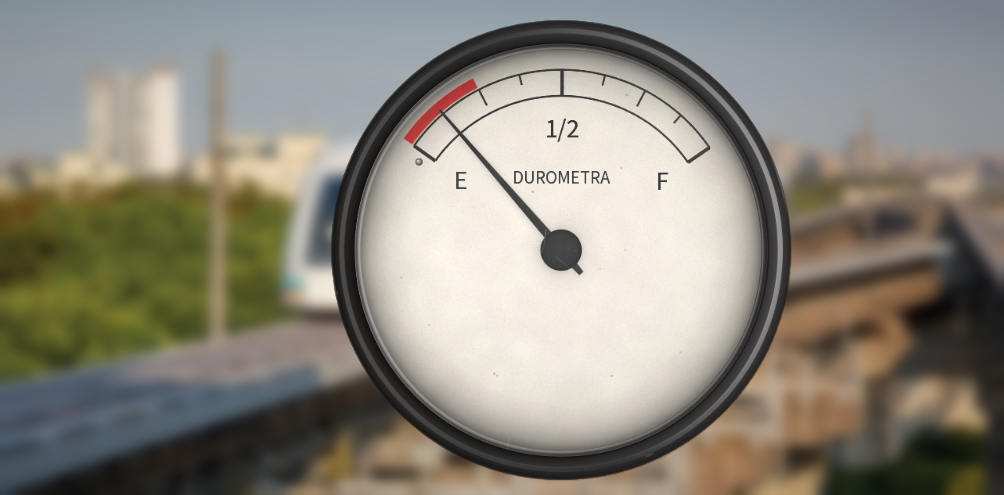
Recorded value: **0.125**
